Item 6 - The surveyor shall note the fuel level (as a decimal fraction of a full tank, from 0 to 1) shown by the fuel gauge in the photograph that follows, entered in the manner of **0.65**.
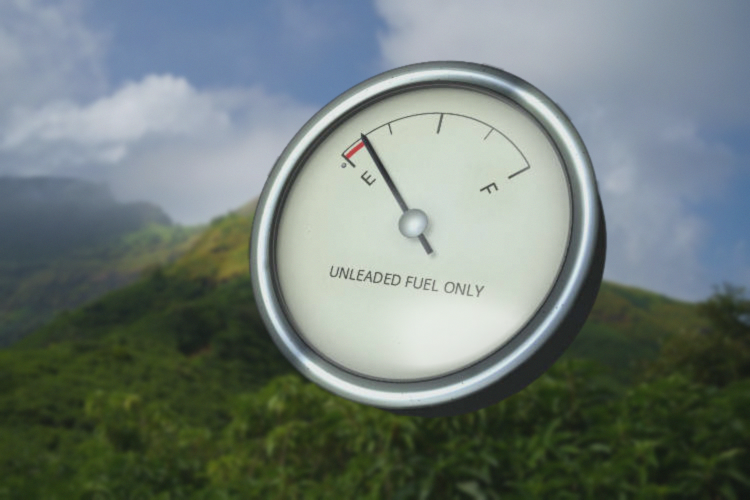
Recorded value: **0.125**
